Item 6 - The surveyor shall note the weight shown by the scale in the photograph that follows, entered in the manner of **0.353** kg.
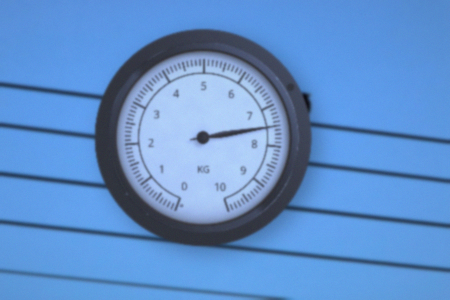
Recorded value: **7.5** kg
